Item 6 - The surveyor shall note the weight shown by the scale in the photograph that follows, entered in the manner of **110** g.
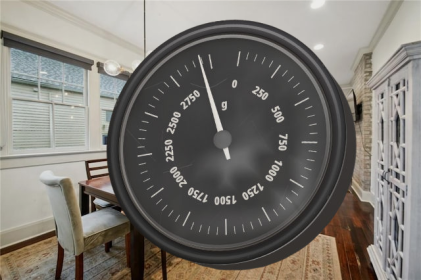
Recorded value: **2950** g
